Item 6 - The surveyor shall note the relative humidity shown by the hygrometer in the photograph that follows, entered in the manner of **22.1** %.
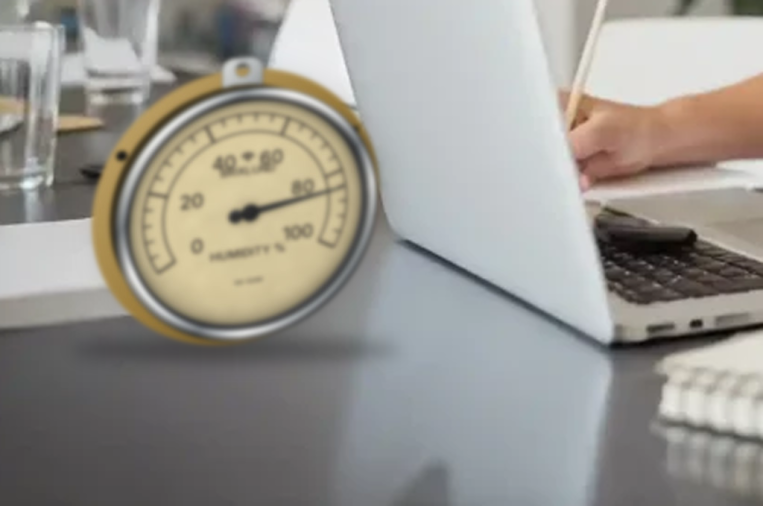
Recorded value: **84** %
